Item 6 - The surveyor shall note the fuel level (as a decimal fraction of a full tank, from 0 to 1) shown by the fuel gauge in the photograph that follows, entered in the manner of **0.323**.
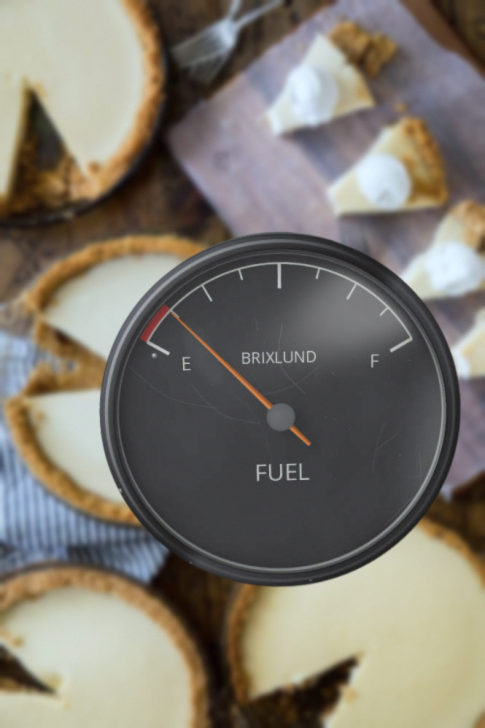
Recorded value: **0.125**
